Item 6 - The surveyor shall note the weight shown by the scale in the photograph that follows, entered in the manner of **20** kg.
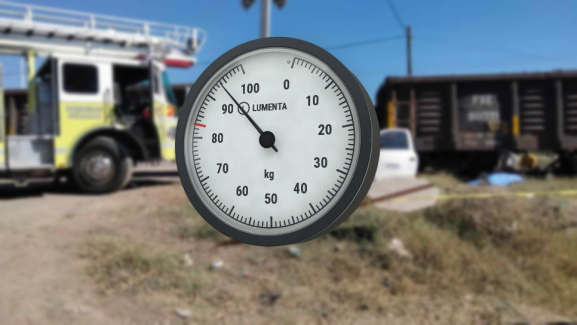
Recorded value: **94** kg
